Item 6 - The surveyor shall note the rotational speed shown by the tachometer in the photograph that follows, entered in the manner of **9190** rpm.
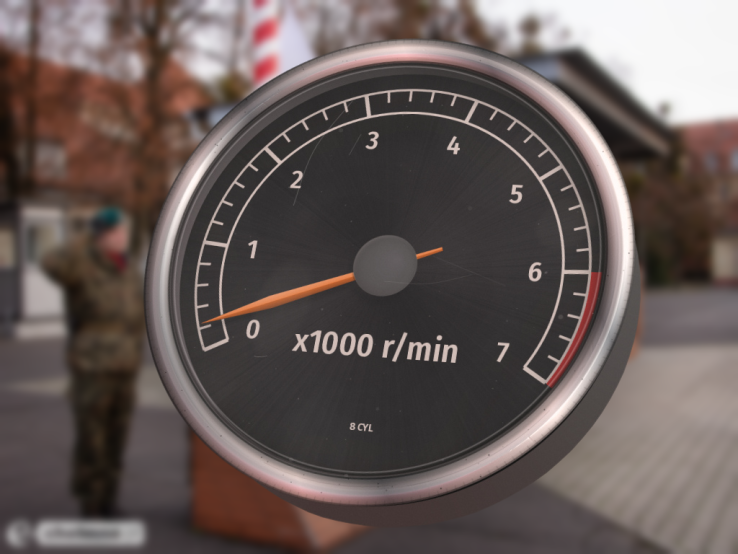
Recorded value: **200** rpm
